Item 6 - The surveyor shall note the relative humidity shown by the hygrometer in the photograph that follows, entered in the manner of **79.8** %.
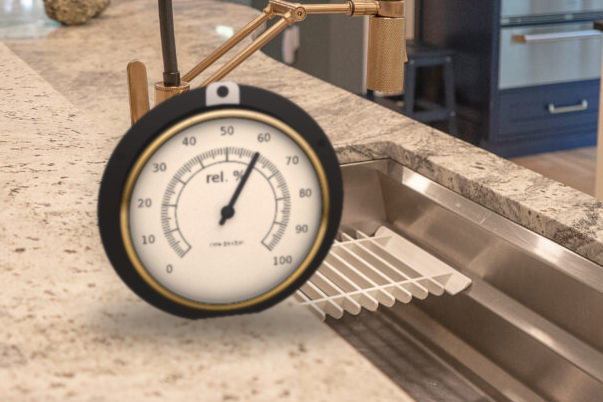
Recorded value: **60** %
